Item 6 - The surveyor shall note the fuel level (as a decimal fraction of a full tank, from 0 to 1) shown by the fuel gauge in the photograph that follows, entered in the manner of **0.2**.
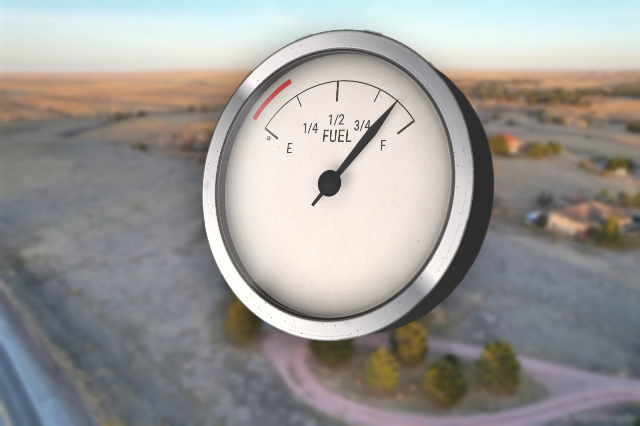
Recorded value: **0.875**
